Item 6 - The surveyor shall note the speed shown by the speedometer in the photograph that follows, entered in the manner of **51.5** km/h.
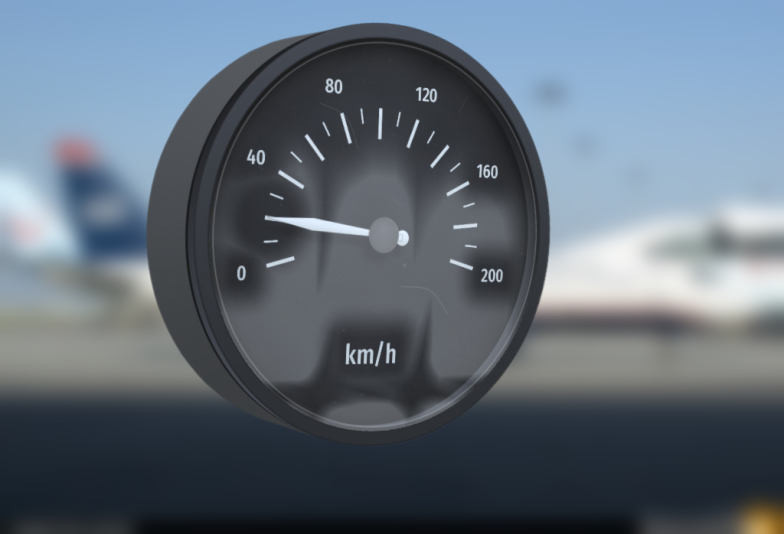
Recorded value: **20** km/h
